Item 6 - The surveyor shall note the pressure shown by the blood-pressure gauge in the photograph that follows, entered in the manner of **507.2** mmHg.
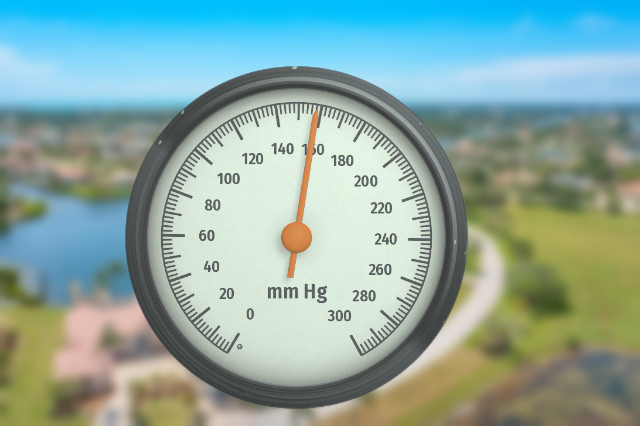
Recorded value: **158** mmHg
